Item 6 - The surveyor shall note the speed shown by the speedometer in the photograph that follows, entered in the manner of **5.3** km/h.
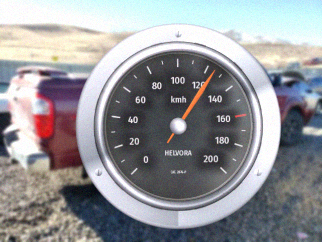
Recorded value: **125** km/h
